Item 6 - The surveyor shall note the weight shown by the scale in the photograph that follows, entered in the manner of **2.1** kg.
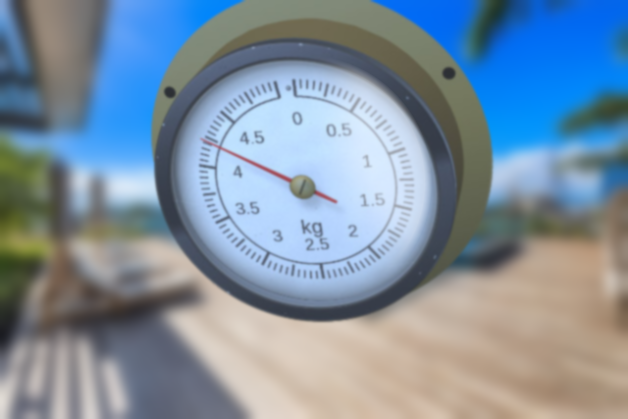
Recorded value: **4.25** kg
